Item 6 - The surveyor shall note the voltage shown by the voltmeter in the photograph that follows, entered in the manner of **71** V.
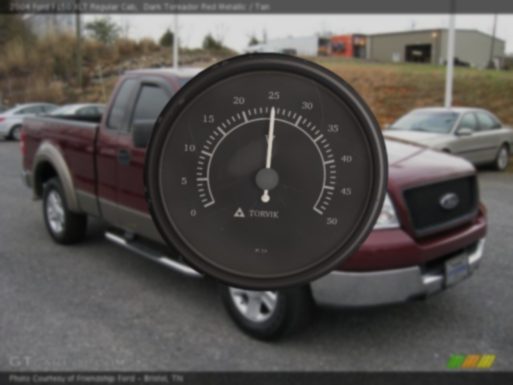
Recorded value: **25** V
